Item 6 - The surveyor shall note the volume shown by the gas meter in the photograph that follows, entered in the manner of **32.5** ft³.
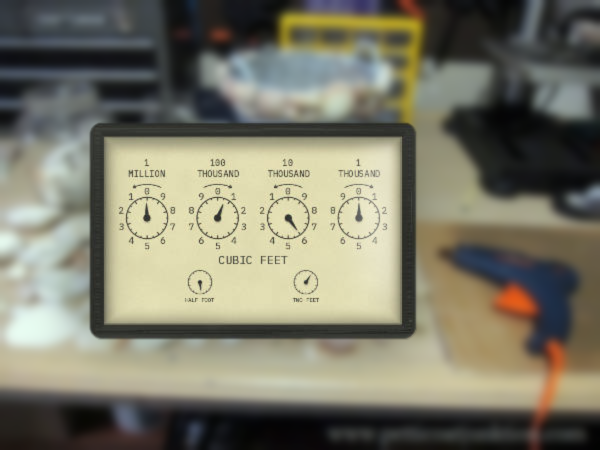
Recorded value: **6000** ft³
